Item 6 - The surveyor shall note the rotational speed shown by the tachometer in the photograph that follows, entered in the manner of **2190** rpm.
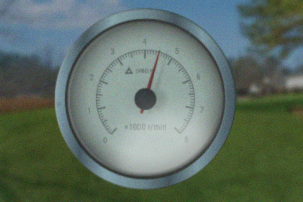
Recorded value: **4500** rpm
